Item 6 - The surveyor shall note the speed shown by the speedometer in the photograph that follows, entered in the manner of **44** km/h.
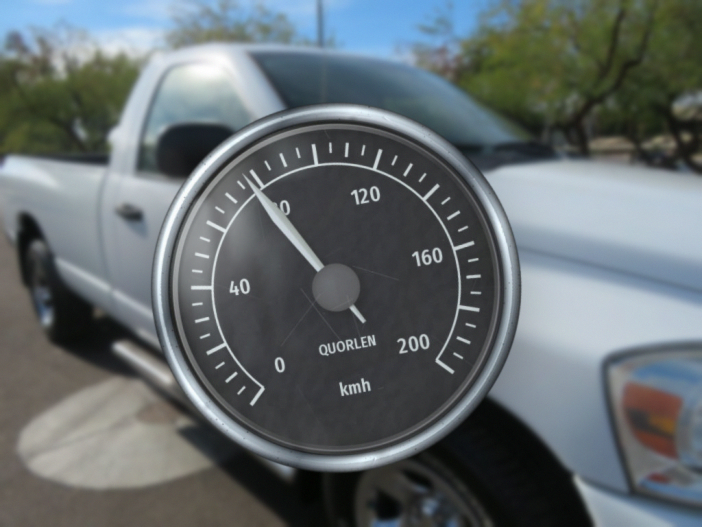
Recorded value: **77.5** km/h
